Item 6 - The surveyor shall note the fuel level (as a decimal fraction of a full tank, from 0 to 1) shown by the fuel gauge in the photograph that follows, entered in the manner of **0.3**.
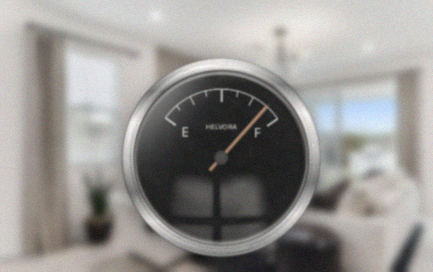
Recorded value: **0.875**
